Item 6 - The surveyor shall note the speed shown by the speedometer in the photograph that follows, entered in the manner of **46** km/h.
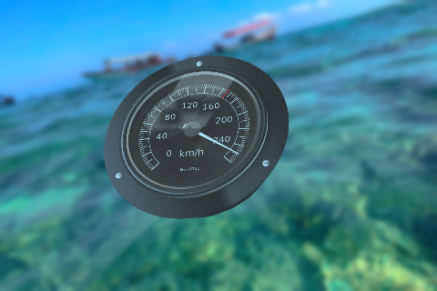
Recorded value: **250** km/h
